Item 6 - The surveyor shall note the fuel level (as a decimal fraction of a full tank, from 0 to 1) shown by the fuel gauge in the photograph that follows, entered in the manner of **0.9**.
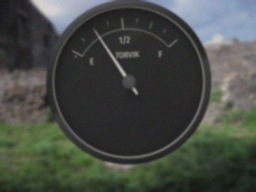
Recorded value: **0.25**
